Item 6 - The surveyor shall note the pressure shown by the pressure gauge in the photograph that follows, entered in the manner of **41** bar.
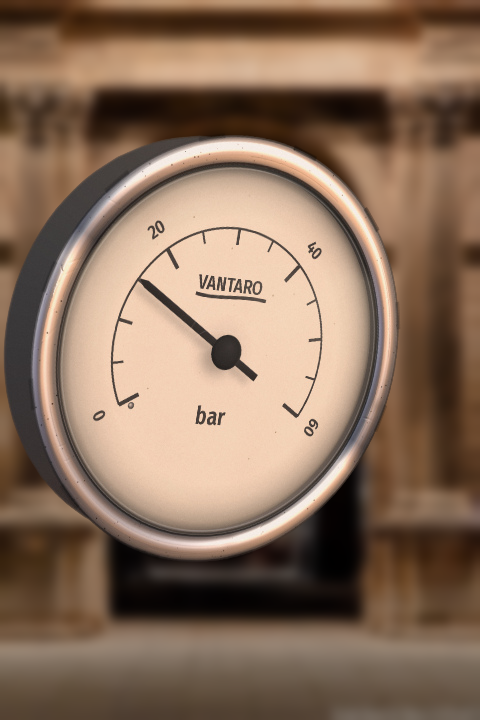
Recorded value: **15** bar
